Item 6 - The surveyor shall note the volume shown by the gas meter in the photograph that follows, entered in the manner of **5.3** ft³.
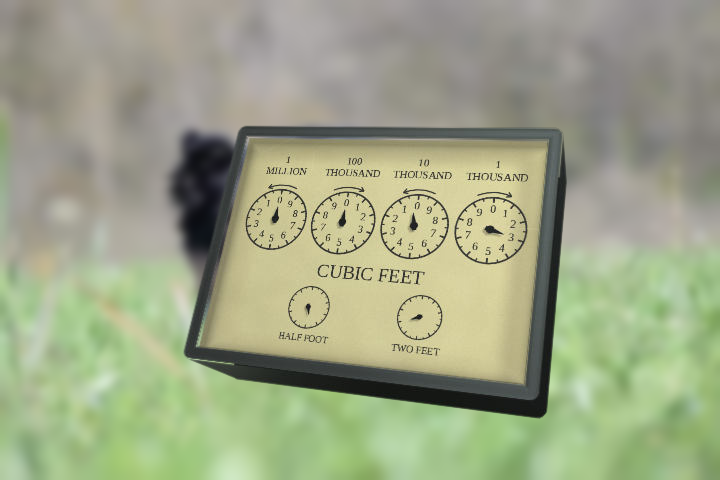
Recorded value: **300** ft³
